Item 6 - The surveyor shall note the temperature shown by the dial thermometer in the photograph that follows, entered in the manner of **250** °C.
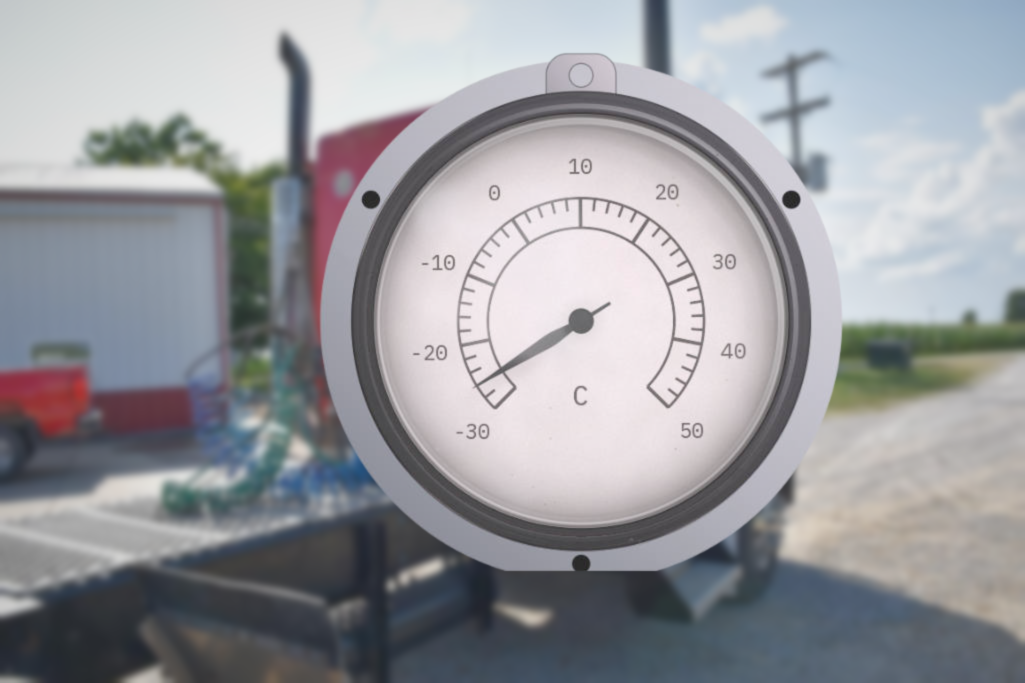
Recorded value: **-26** °C
